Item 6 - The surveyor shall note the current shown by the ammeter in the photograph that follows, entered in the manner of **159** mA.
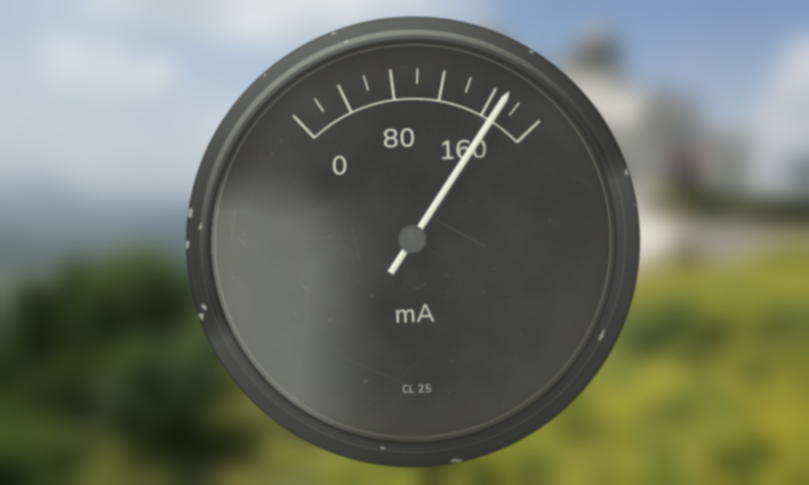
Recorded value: **170** mA
